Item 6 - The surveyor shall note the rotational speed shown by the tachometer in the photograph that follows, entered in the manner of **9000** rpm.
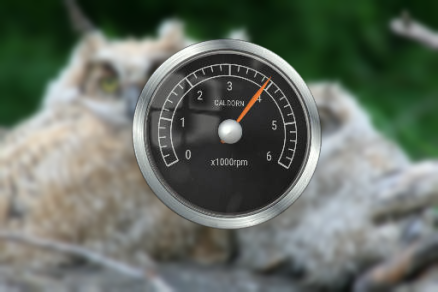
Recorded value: **3900** rpm
